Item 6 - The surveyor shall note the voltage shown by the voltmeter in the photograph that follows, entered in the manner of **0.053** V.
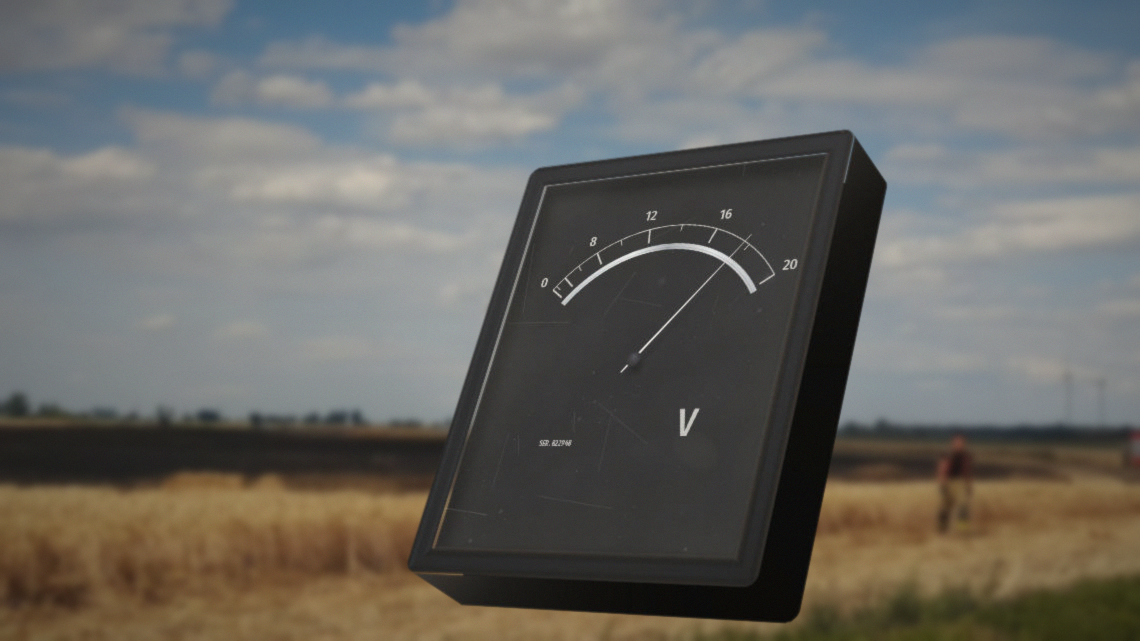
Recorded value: **18** V
